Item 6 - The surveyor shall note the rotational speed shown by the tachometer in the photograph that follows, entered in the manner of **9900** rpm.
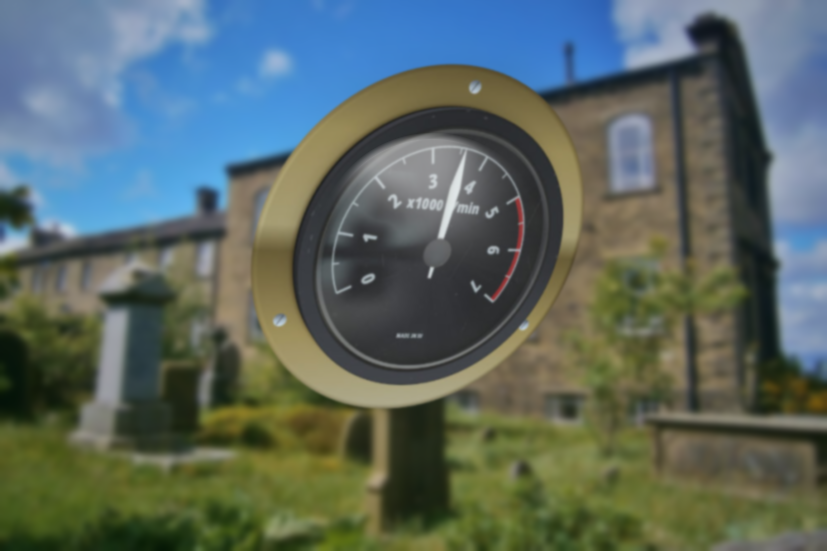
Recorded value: **3500** rpm
